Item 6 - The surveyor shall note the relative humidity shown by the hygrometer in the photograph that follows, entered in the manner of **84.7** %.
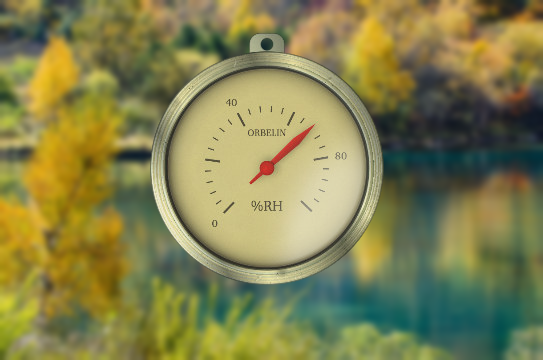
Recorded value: **68** %
